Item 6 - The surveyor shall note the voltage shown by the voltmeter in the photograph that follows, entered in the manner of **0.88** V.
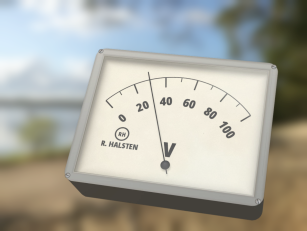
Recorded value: **30** V
